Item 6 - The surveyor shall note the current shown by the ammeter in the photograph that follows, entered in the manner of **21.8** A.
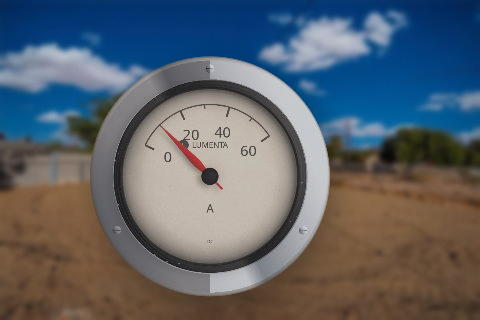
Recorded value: **10** A
